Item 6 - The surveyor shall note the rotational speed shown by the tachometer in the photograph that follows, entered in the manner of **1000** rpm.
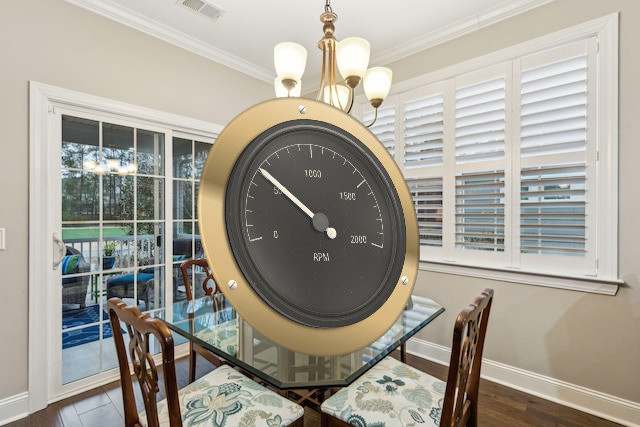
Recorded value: **500** rpm
